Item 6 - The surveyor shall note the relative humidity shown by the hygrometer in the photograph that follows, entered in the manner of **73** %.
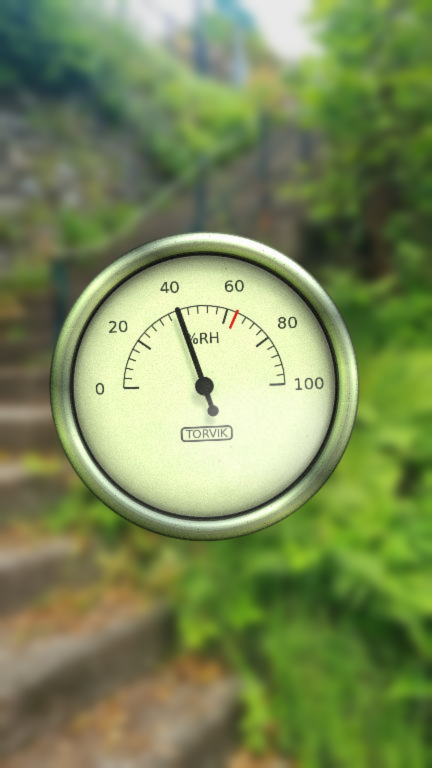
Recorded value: **40** %
